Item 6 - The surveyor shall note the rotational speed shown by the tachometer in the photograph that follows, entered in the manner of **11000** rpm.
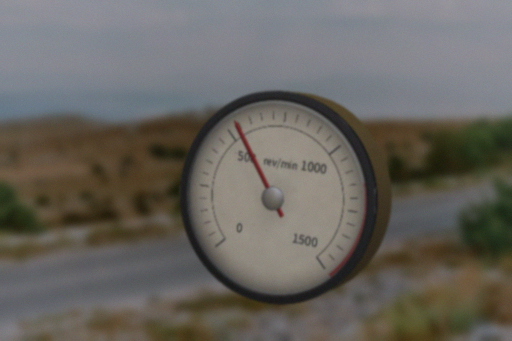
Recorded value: **550** rpm
